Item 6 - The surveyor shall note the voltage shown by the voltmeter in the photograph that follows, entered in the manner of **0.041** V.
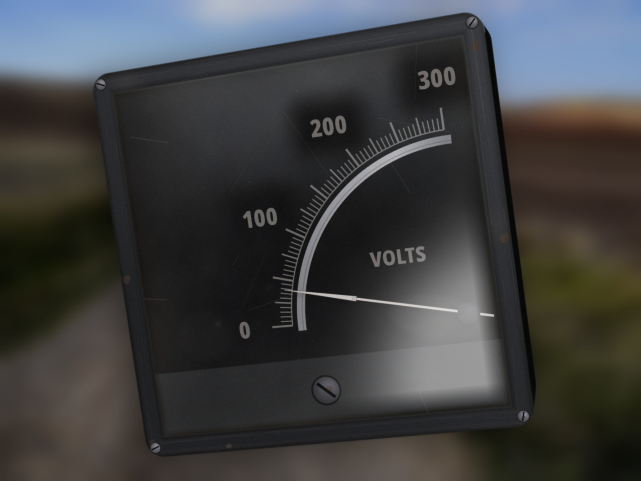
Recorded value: **40** V
